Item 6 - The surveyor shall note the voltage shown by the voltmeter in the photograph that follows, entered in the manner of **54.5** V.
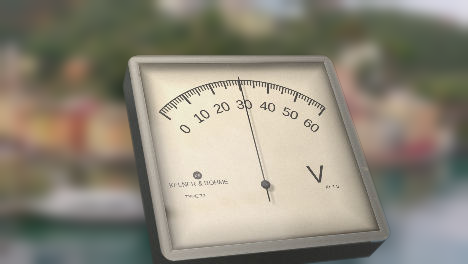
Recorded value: **30** V
